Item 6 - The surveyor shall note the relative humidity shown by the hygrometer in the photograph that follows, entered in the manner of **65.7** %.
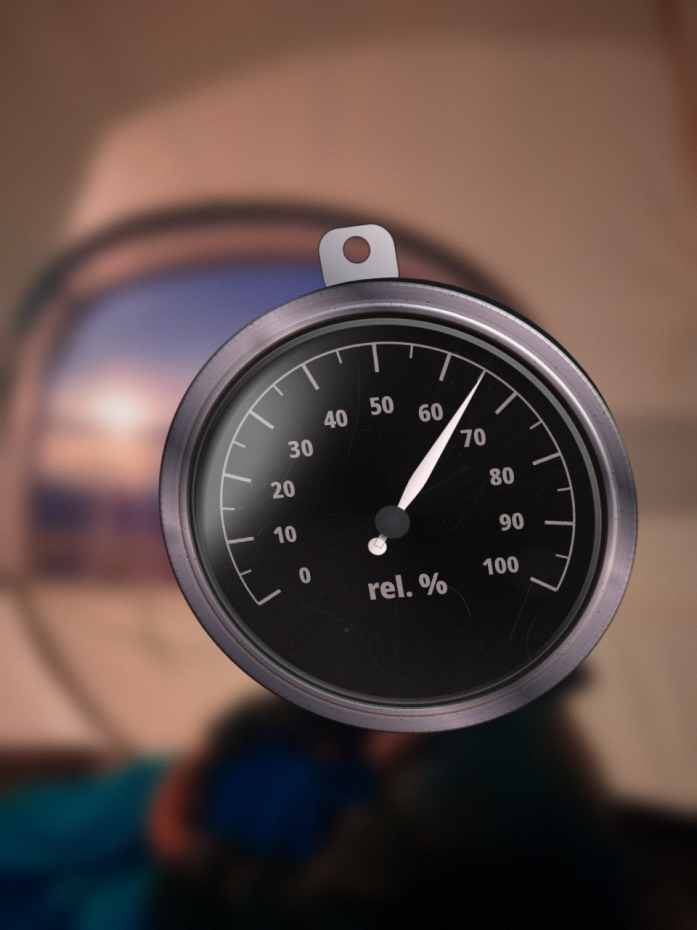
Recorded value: **65** %
